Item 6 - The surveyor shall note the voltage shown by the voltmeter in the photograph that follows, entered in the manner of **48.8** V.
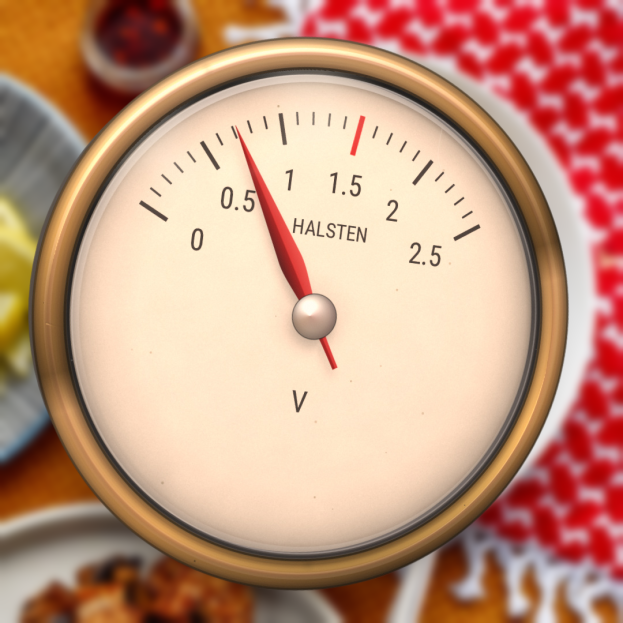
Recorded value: **0.7** V
